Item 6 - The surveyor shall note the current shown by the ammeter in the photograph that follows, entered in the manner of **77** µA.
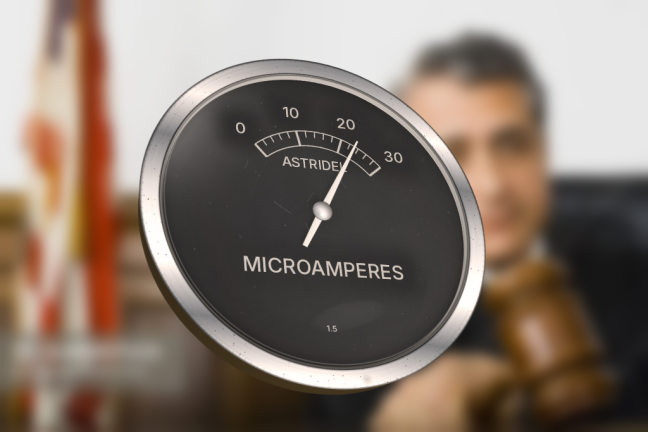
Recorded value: **23** µA
